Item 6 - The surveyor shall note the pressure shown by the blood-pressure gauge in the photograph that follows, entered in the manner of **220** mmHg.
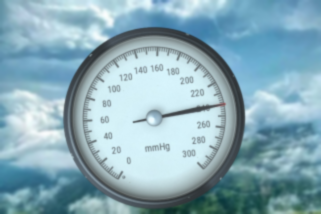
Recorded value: **240** mmHg
